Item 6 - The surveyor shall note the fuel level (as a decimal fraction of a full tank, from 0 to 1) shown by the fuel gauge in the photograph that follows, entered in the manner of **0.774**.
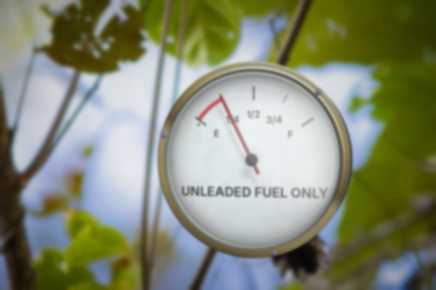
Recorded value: **0.25**
